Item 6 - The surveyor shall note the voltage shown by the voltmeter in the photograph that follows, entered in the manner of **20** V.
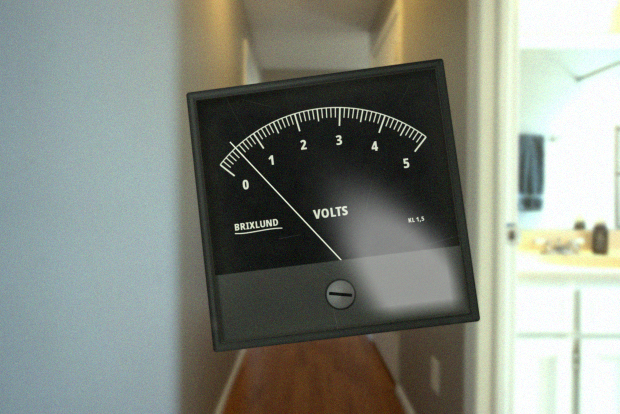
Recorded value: **0.5** V
